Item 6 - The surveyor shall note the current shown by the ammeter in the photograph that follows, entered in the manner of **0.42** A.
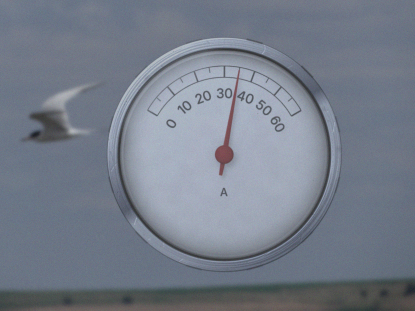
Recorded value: **35** A
